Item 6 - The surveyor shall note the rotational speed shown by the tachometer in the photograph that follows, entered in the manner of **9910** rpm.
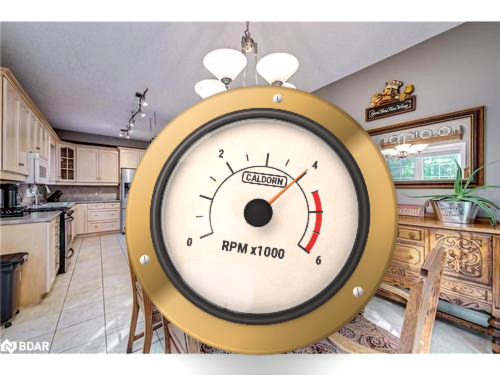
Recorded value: **4000** rpm
